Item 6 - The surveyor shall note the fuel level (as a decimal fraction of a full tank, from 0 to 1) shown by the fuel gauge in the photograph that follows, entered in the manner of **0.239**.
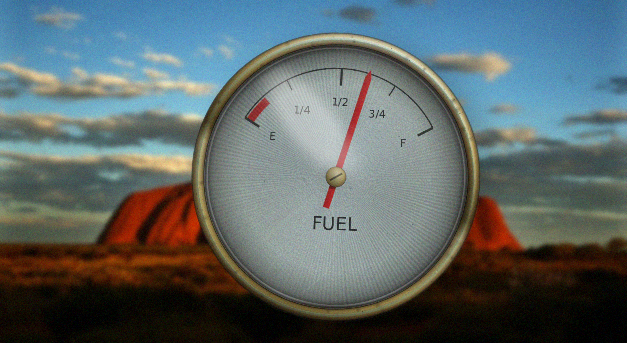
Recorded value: **0.625**
